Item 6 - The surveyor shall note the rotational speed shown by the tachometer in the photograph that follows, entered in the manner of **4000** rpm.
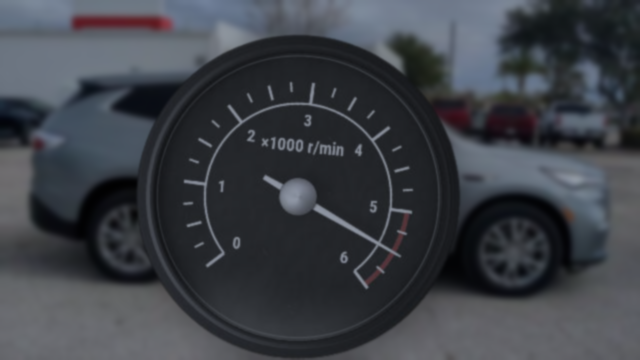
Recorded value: **5500** rpm
